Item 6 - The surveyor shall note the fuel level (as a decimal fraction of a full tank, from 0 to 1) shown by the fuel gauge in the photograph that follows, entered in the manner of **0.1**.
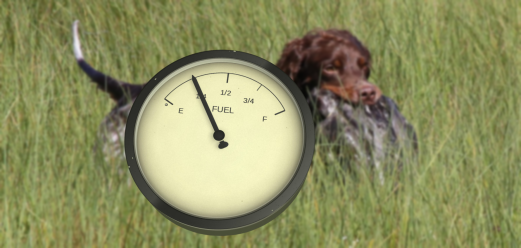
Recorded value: **0.25**
